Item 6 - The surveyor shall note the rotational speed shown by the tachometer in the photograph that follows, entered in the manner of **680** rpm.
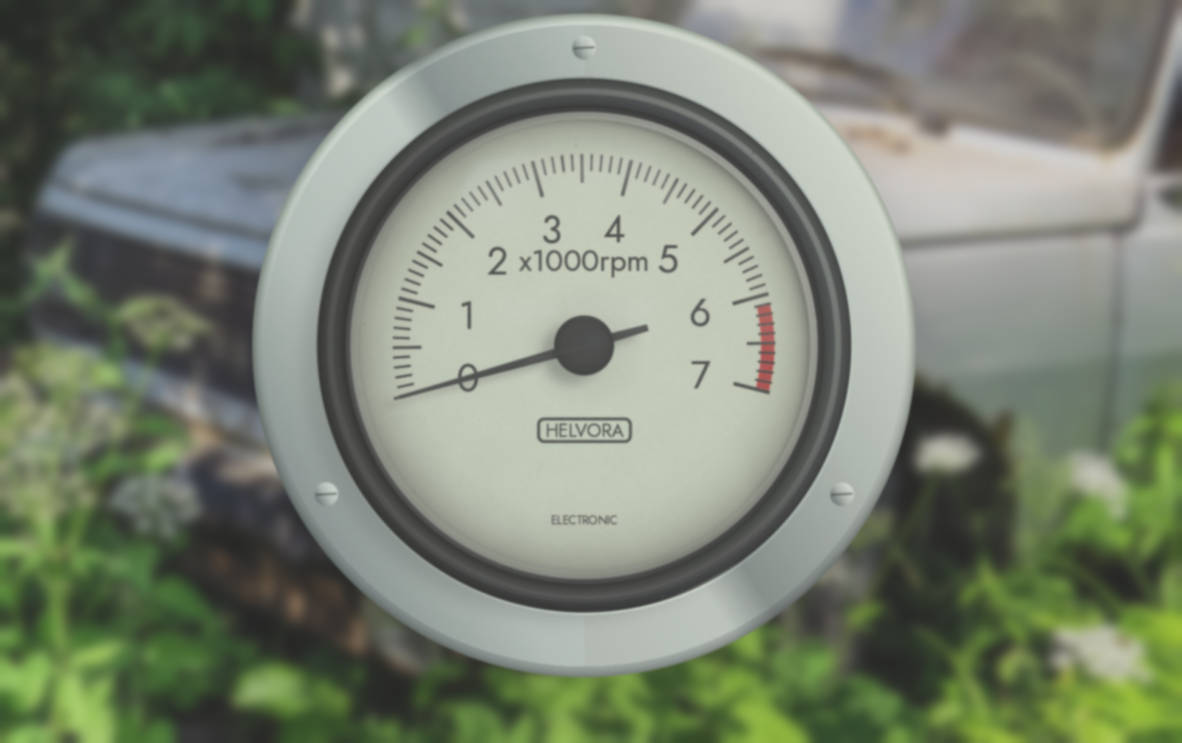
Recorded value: **0** rpm
